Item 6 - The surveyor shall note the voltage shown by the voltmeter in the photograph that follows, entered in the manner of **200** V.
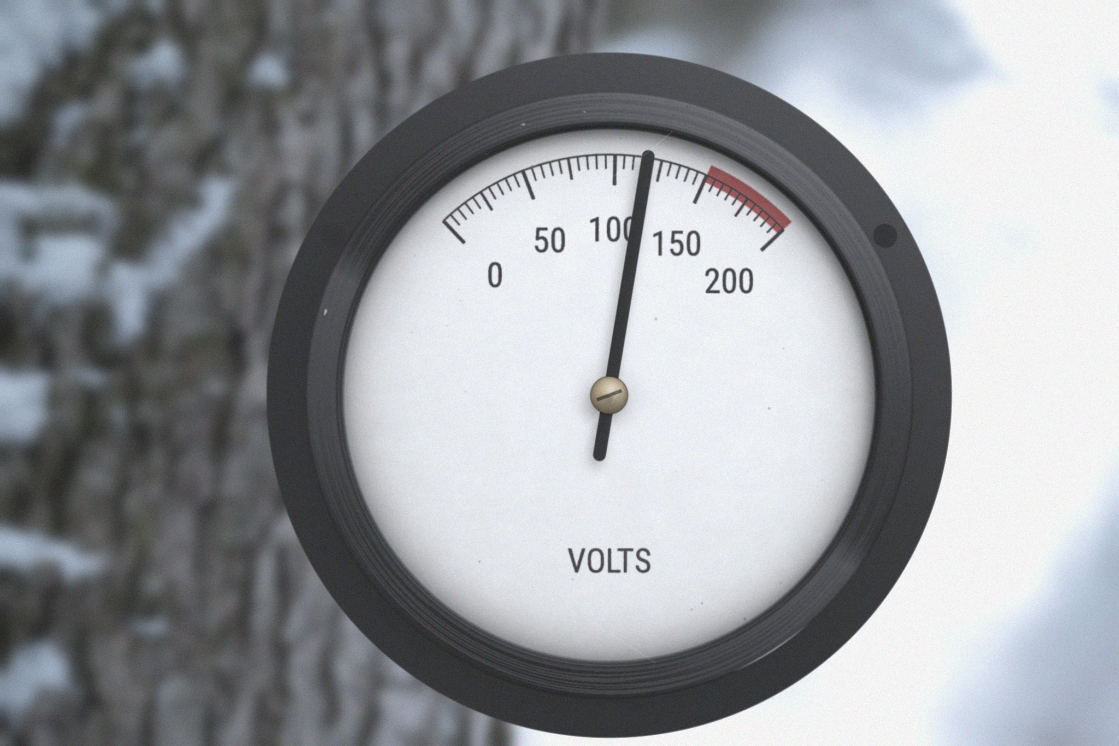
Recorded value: **117.5** V
